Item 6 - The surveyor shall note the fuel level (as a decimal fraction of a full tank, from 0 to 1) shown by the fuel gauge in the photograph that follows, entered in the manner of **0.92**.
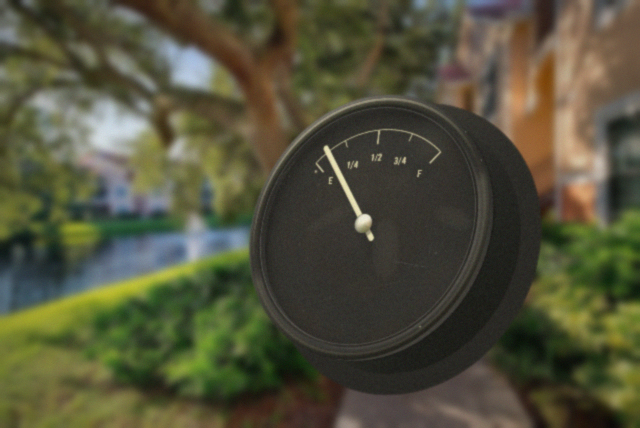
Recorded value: **0.125**
